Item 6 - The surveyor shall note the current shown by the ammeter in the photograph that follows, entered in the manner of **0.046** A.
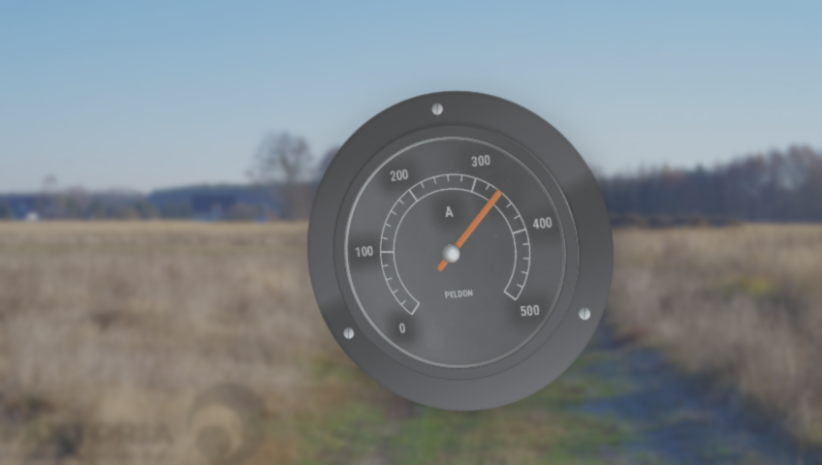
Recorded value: **340** A
